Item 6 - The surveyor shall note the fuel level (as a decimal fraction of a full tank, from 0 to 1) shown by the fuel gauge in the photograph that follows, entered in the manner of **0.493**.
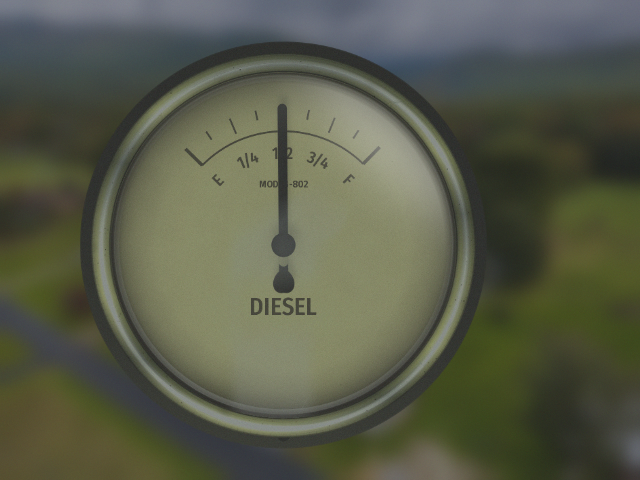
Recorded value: **0.5**
